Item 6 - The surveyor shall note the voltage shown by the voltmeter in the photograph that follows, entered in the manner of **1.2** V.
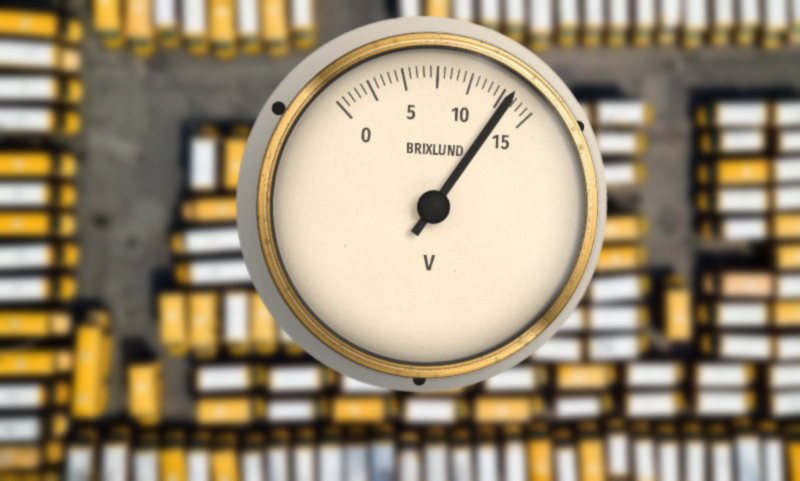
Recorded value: **13** V
